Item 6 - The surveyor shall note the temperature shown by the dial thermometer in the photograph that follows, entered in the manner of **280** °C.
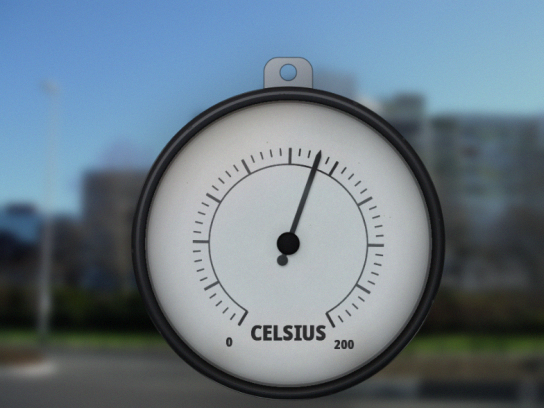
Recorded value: **112** °C
